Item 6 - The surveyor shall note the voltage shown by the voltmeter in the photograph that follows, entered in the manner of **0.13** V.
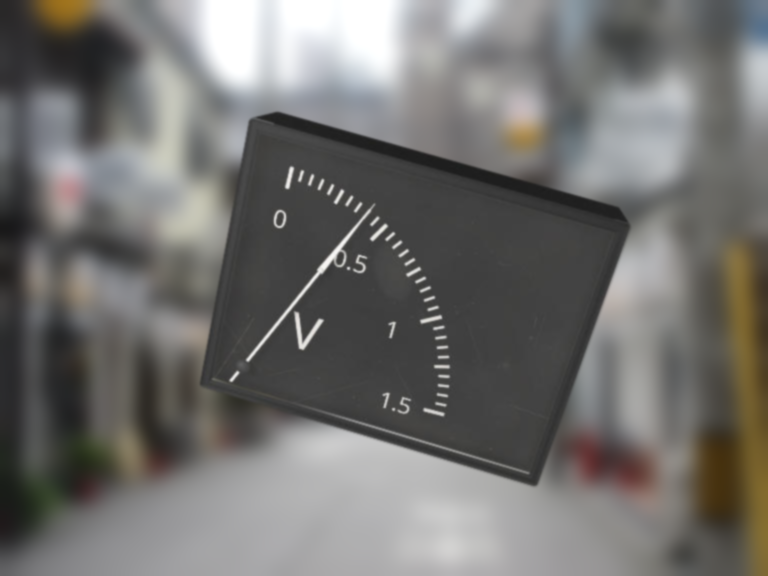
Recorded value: **0.4** V
